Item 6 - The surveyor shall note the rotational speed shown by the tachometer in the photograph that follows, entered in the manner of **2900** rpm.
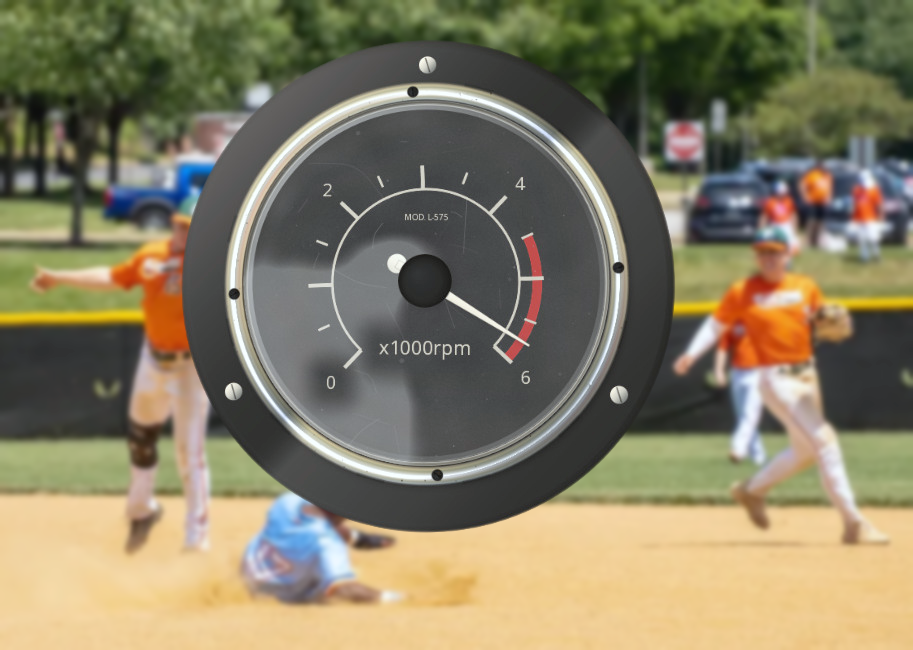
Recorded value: **5750** rpm
